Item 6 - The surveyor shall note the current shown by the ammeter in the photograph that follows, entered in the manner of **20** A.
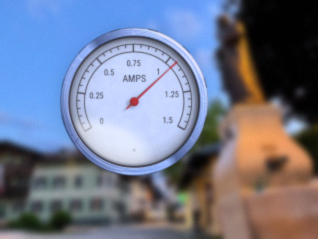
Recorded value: **1.05** A
